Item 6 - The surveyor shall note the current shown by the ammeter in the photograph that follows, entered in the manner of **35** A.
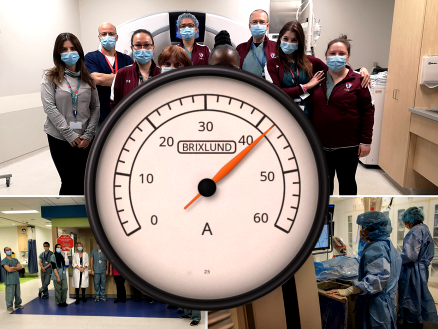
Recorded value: **42** A
